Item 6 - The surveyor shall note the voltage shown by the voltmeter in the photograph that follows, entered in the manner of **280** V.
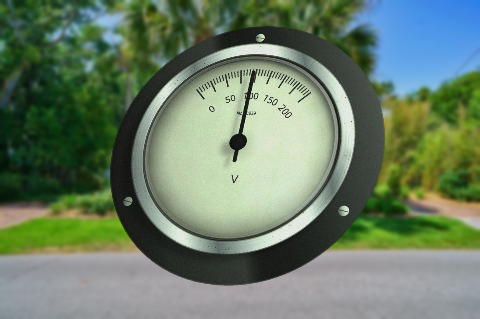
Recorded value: **100** V
